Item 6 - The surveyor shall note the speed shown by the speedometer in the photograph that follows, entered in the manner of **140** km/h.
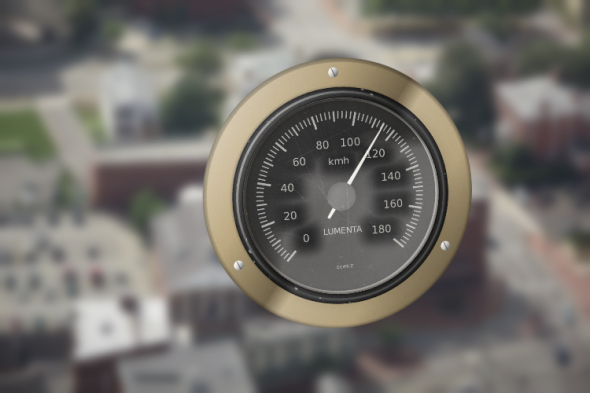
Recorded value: **114** km/h
